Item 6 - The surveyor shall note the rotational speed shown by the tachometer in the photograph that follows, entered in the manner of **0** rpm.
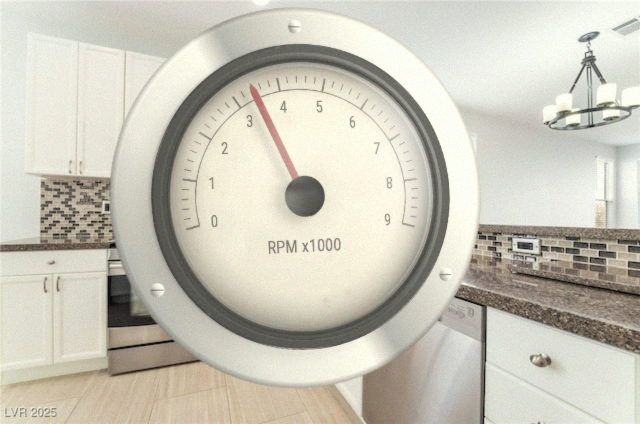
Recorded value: **3400** rpm
